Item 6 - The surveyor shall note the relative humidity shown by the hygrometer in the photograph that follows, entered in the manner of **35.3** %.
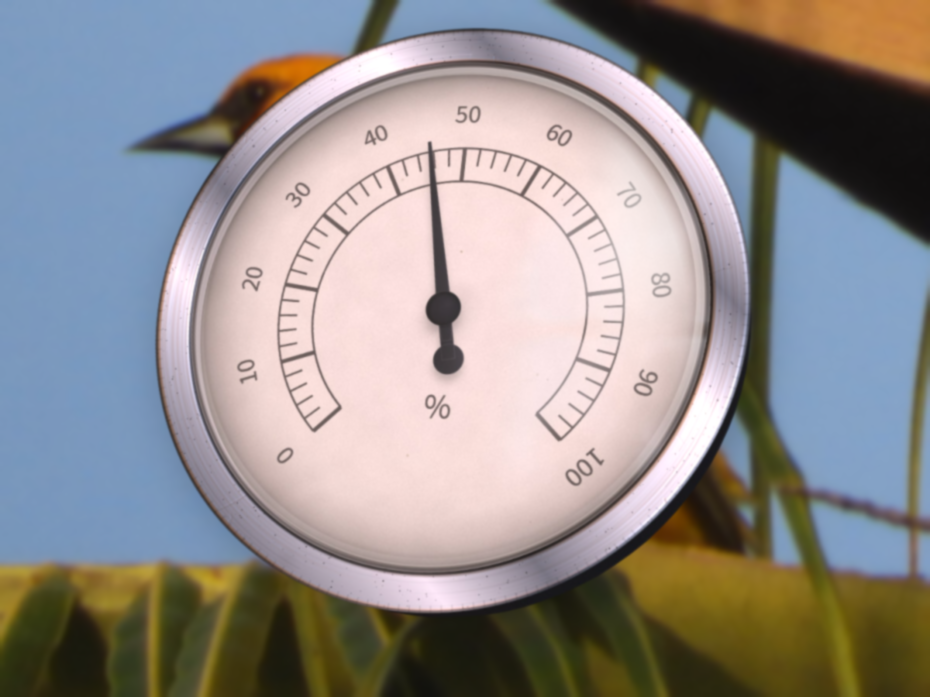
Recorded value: **46** %
